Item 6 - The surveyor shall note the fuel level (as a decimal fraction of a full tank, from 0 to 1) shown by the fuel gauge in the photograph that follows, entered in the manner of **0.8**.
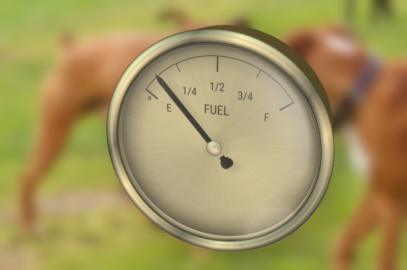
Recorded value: **0.125**
